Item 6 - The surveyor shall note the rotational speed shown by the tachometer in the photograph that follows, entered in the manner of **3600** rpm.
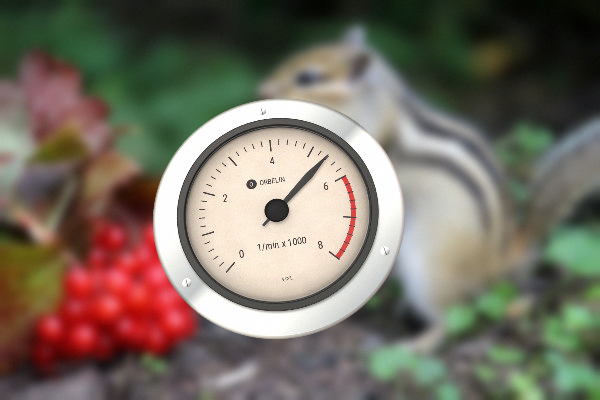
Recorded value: **5400** rpm
